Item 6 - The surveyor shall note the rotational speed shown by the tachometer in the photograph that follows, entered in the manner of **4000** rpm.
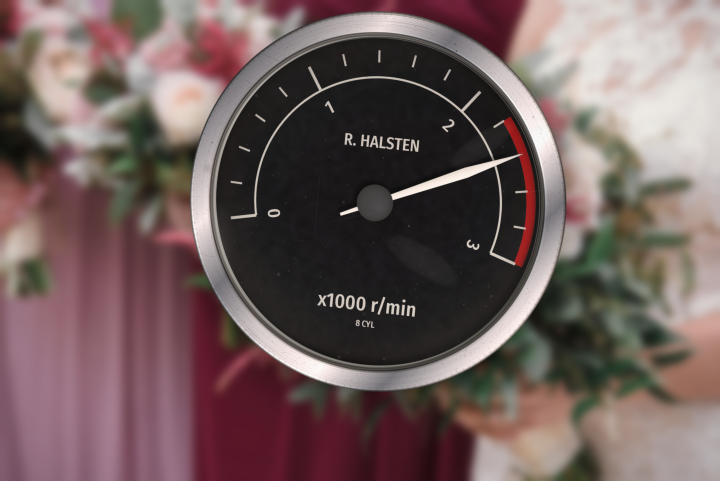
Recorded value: **2400** rpm
